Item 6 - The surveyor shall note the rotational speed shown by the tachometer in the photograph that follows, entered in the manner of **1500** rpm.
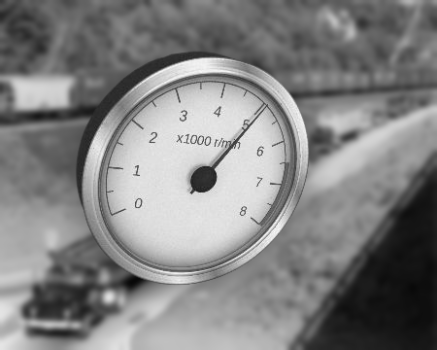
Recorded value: **5000** rpm
